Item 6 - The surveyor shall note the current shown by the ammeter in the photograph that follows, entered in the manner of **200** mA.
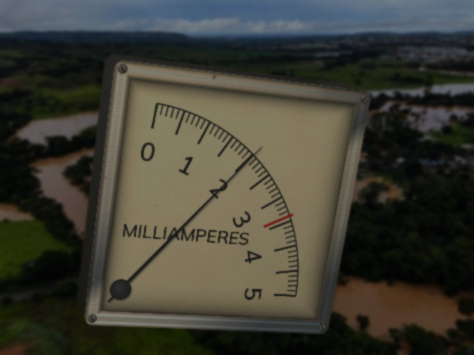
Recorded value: **2** mA
